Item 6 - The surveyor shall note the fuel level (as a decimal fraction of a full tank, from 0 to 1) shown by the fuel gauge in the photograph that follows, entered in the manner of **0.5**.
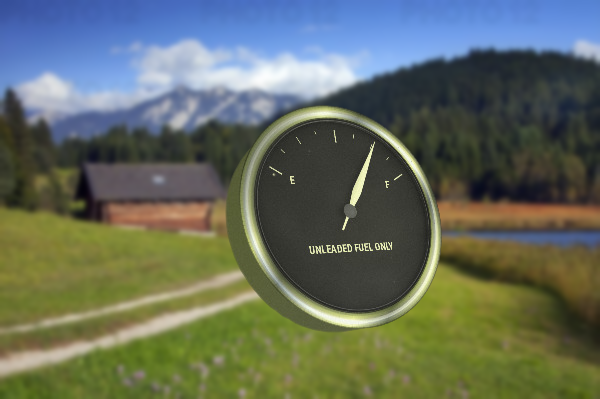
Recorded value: **0.75**
